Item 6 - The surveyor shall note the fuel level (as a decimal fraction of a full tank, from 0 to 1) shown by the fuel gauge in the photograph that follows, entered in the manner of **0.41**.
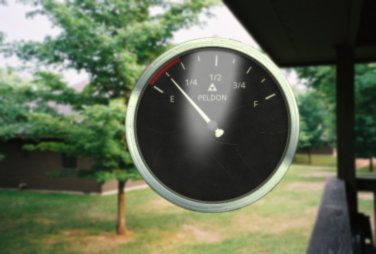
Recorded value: **0.125**
